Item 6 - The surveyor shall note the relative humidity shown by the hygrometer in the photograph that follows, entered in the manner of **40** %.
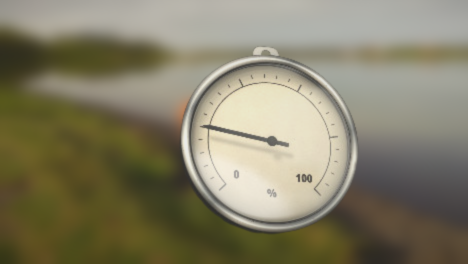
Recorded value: **20** %
